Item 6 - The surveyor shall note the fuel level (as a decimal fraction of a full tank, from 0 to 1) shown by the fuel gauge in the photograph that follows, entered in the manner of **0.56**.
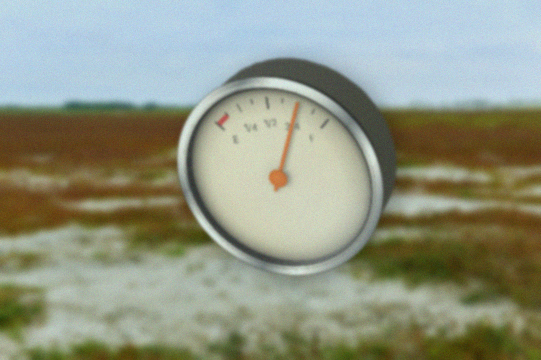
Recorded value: **0.75**
